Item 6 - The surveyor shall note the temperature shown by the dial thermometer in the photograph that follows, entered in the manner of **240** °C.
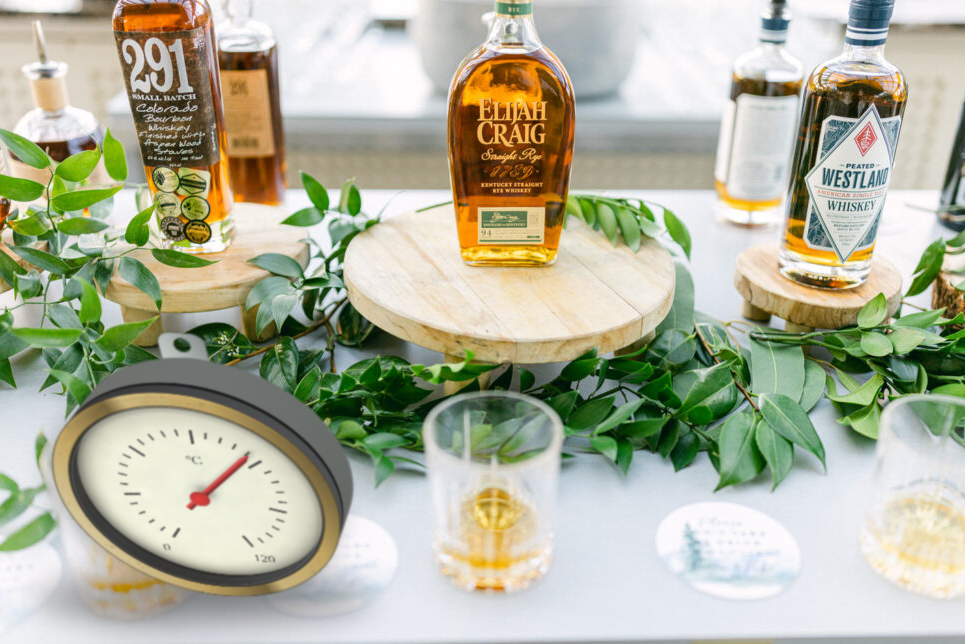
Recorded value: **76** °C
